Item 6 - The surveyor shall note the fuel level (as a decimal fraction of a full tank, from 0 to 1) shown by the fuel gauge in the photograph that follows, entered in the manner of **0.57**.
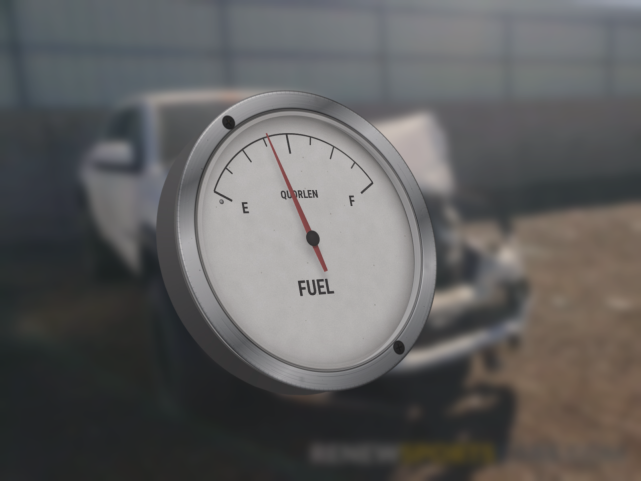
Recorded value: **0.375**
